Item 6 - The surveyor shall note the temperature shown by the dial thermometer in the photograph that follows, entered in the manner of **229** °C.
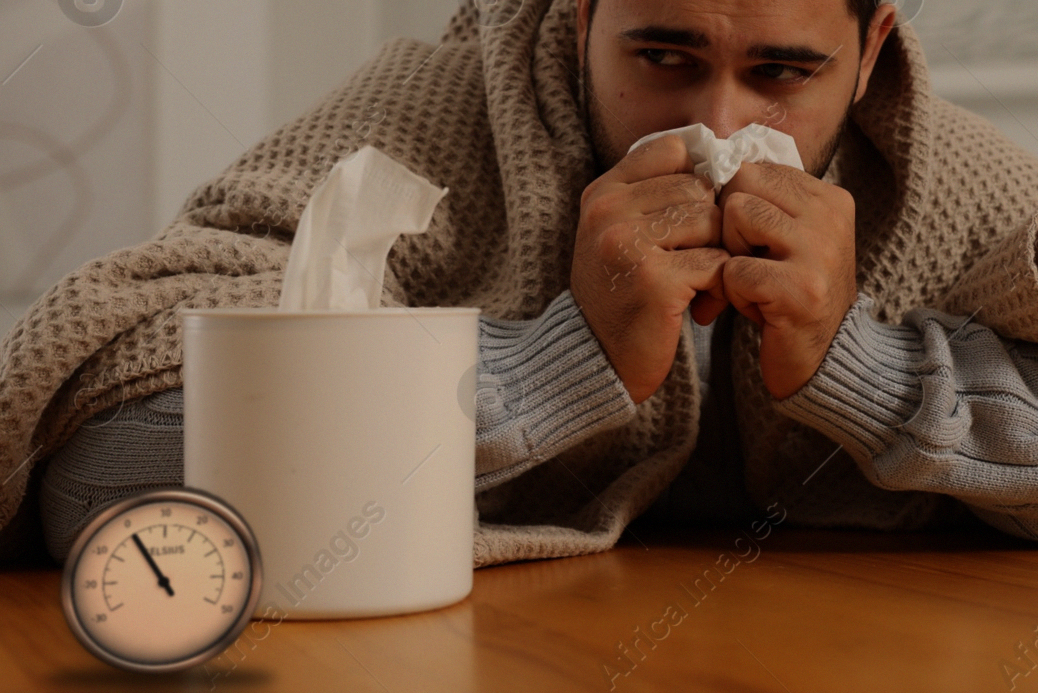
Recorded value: **0** °C
